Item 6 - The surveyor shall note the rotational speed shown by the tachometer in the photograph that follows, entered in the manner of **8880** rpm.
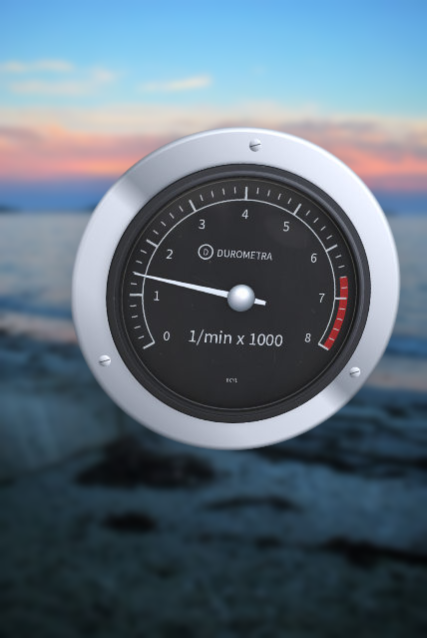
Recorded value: **1400** rpm
